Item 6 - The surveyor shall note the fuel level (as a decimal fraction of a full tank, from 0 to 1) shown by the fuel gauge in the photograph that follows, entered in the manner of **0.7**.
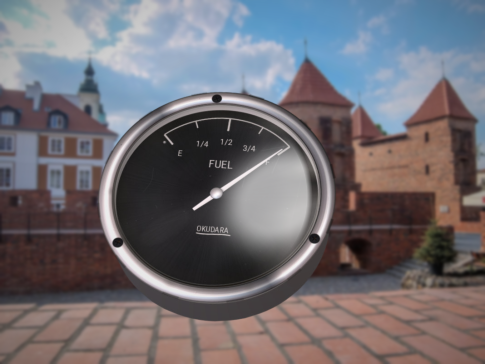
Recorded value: **1**
